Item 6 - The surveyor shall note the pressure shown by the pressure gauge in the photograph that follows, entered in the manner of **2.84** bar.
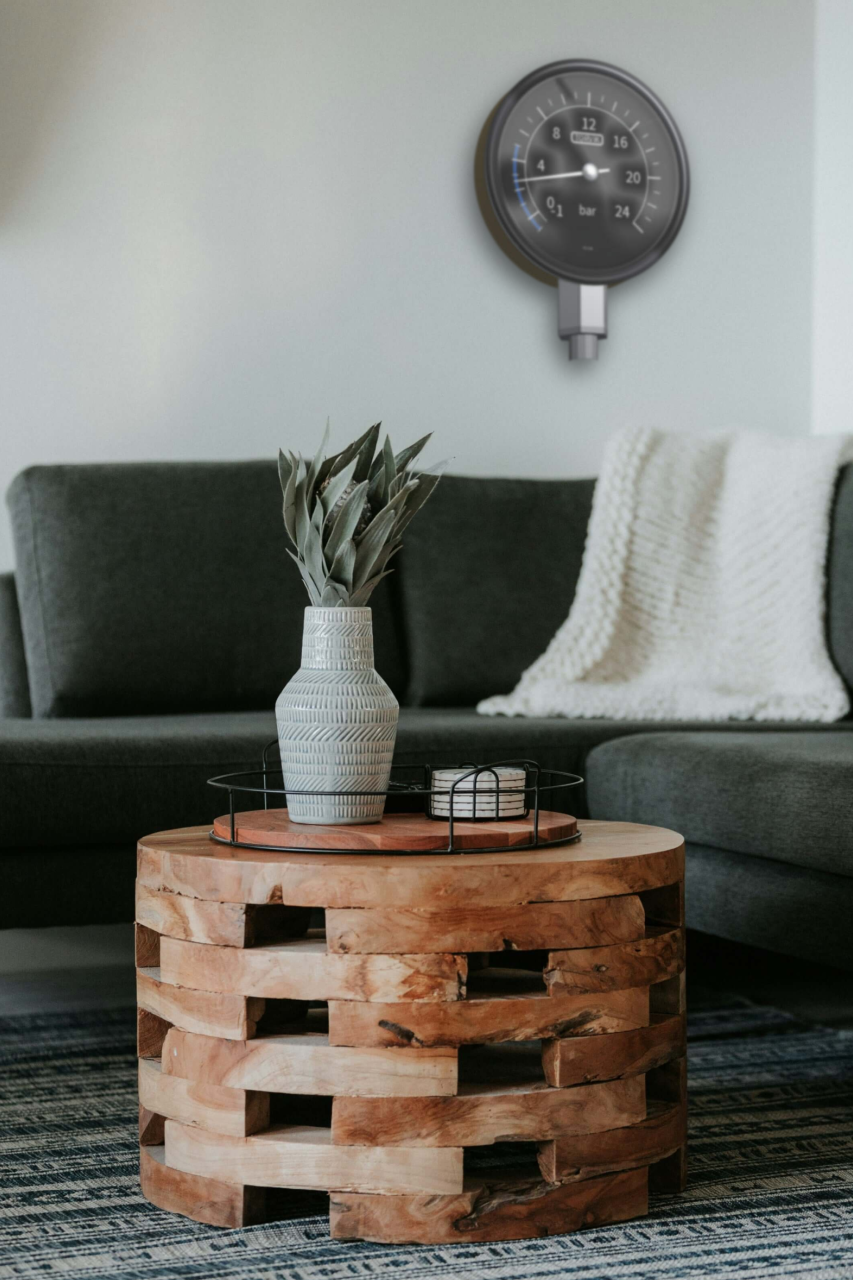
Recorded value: **2.5** bar
